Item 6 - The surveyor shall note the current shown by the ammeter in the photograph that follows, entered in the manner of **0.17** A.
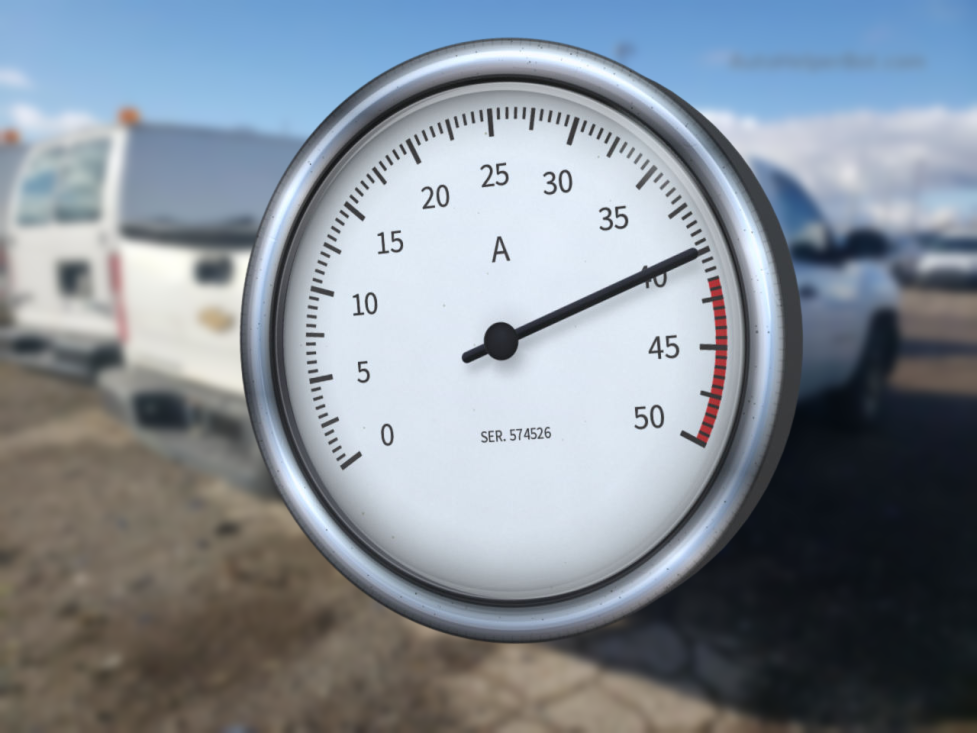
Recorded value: **40** A
